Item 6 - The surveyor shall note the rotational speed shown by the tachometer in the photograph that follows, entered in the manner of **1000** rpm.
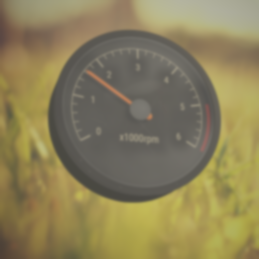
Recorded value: **1600** rpm
